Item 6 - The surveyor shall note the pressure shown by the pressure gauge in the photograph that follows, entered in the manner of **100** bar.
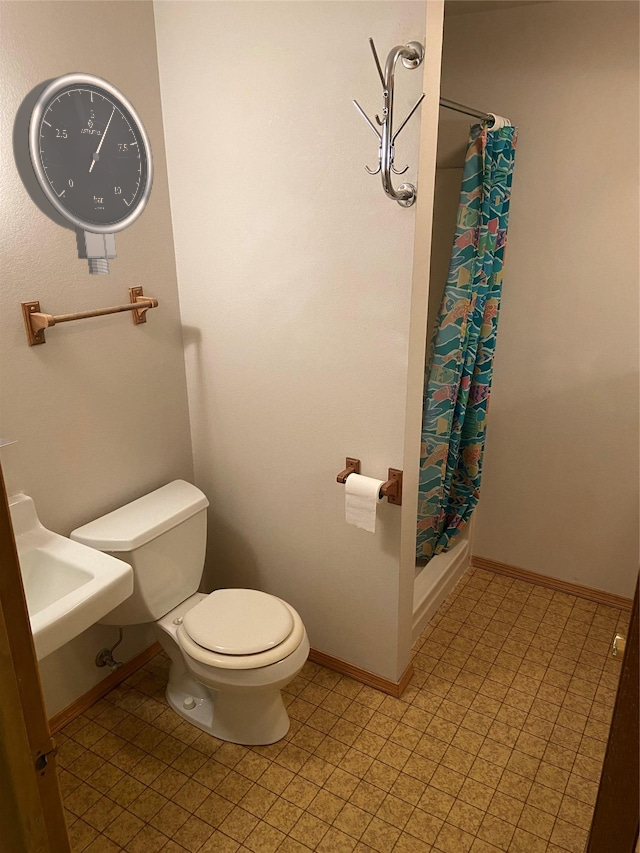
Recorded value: **6** bar
